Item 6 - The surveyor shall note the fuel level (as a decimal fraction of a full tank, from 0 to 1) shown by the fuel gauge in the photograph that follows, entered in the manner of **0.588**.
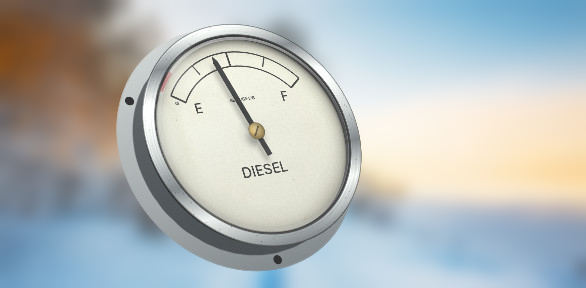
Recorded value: **0.375**
